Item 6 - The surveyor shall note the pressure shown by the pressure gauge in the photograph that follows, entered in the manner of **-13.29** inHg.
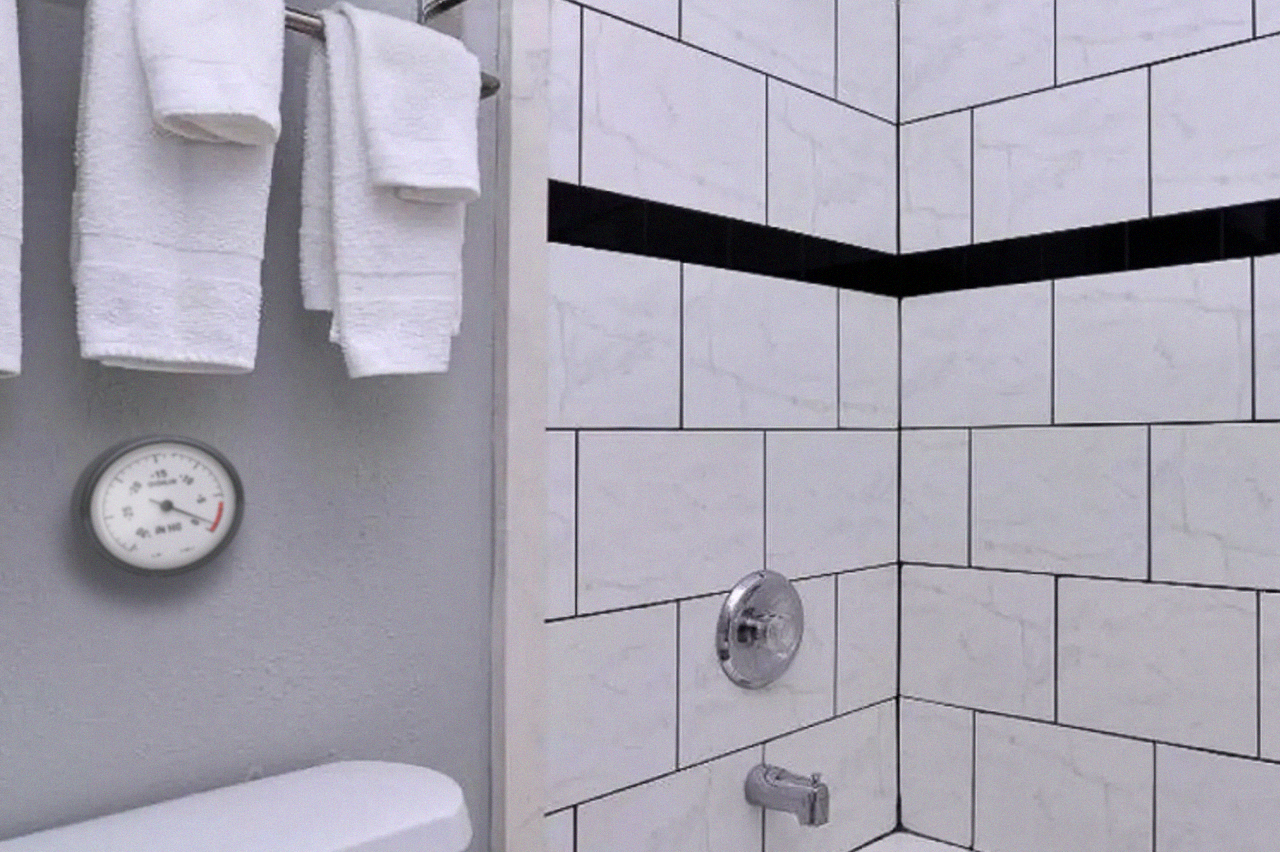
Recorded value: **-1** inHg
